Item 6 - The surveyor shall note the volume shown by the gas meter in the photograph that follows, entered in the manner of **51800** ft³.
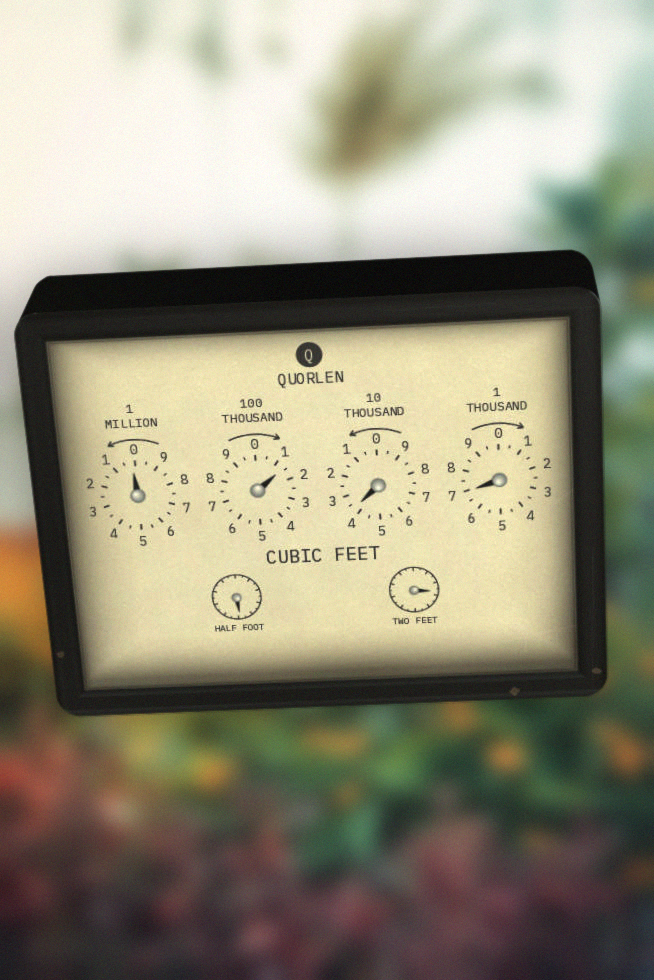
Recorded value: **13700** ft³
